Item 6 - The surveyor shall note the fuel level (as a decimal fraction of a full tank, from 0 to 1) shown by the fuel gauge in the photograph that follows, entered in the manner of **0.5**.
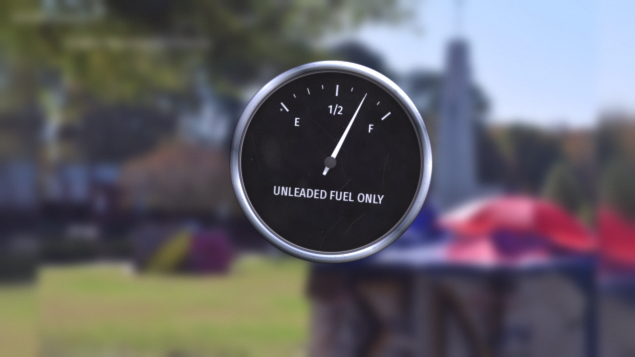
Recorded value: **0.75**
